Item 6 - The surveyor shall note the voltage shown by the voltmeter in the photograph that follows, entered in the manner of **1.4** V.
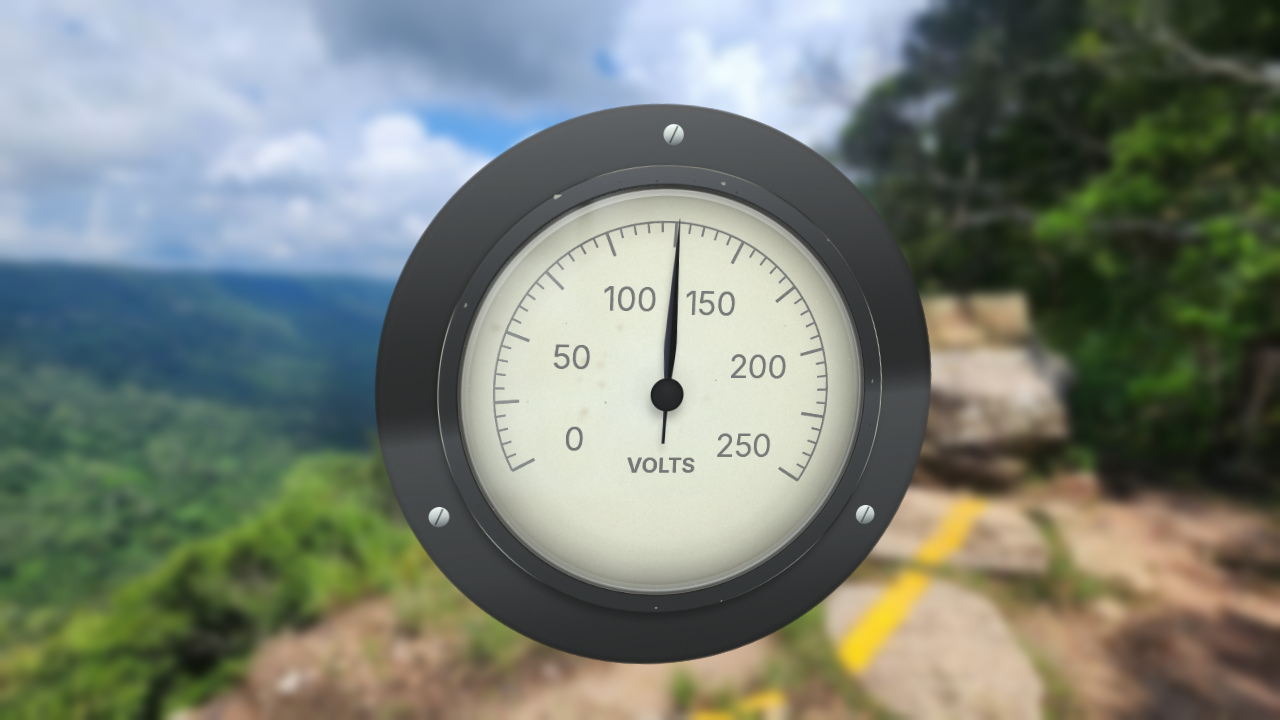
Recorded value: **125** V
